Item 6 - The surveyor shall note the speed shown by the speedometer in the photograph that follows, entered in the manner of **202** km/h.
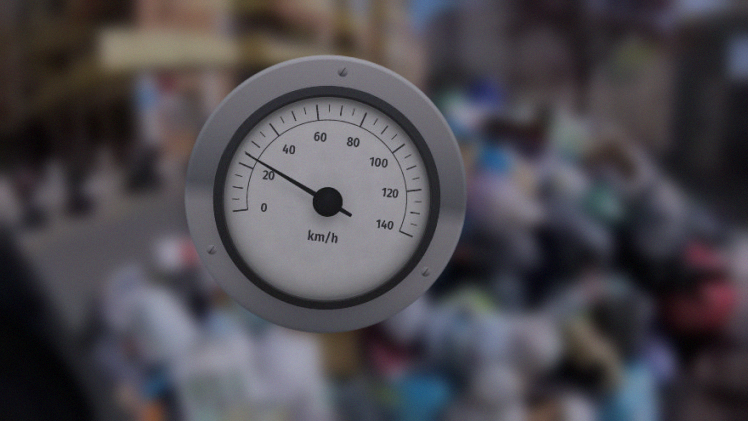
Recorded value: **25** km/h
